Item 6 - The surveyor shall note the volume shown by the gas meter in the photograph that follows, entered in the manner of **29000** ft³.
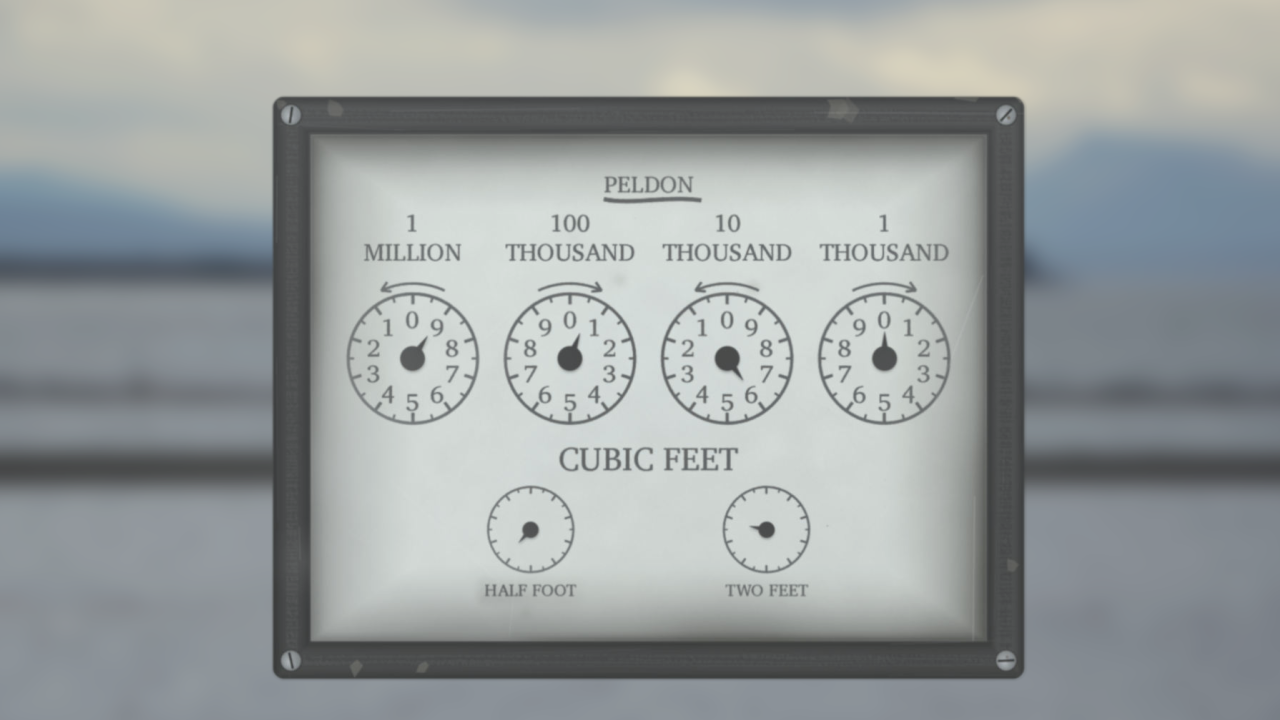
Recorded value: **906000** ft³
